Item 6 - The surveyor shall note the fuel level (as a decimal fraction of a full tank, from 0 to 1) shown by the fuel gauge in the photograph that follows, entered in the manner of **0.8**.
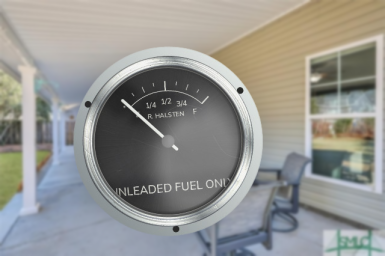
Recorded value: **0**
